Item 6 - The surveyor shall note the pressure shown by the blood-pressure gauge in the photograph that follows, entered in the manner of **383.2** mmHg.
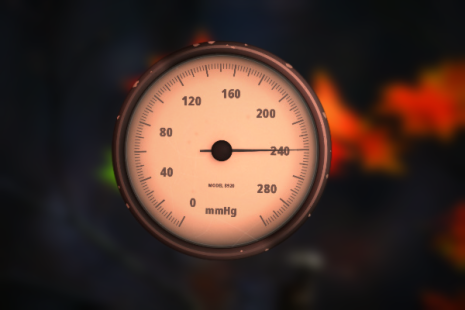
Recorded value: **240** mmHg
